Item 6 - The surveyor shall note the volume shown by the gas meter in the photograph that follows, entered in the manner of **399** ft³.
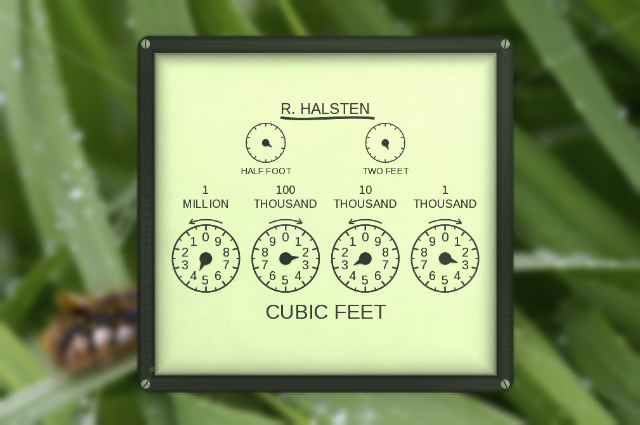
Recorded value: **423300** ft³
